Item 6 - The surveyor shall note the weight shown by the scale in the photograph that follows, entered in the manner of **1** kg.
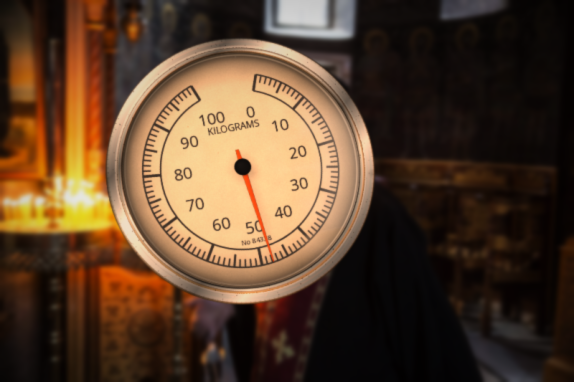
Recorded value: **48** kg
